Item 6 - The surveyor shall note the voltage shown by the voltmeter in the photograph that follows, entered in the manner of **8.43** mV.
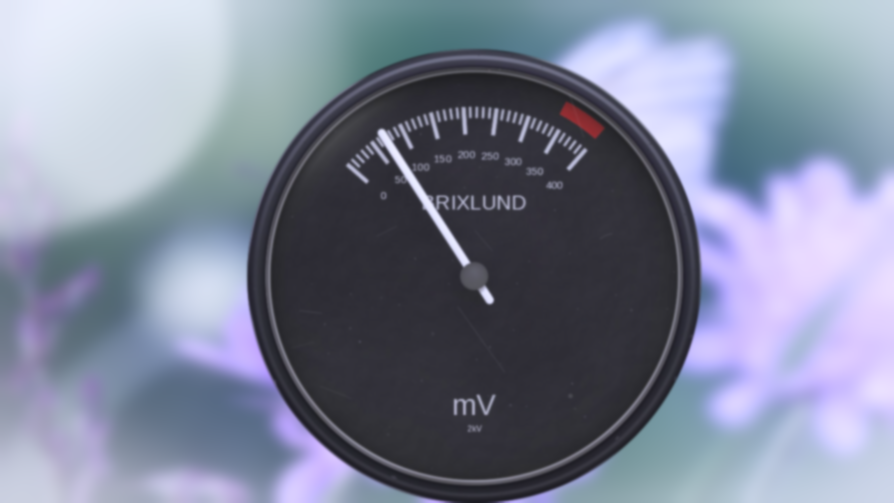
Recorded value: **70** mV
